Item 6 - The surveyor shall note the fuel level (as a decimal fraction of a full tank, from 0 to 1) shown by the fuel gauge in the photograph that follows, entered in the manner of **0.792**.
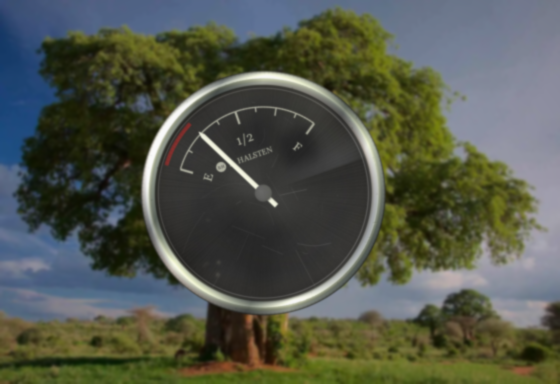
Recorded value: **0.25**
